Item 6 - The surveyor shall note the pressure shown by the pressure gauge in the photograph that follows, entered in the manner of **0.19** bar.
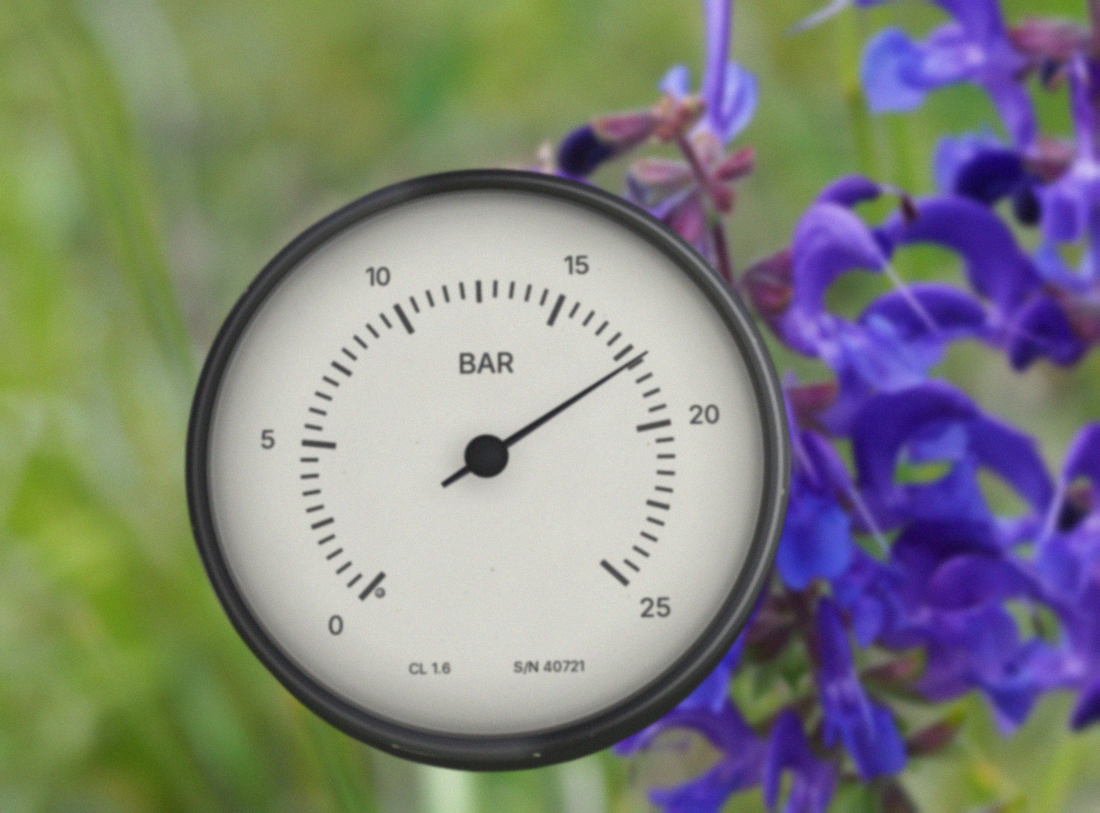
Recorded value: **18** bar
